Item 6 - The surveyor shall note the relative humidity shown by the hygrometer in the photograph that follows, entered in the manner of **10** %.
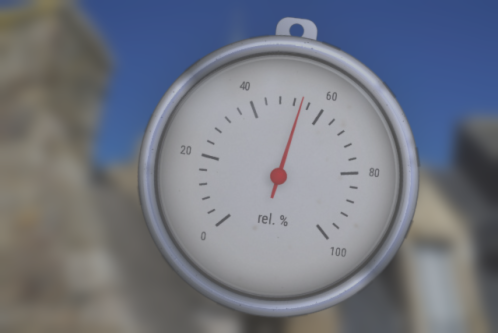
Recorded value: **54** %
